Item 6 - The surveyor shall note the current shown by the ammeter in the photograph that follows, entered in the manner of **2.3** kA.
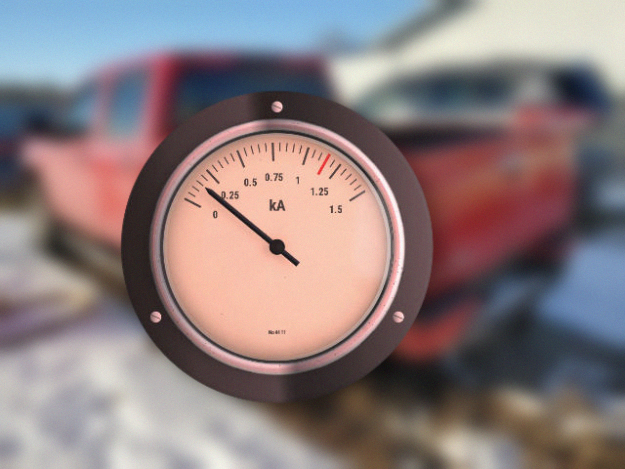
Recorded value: **0.15** kA
